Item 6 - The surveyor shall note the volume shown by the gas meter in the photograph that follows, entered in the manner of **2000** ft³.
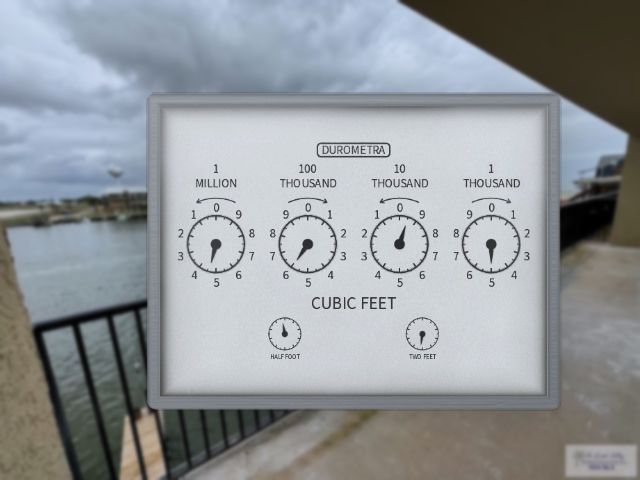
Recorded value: **459500** ft³
